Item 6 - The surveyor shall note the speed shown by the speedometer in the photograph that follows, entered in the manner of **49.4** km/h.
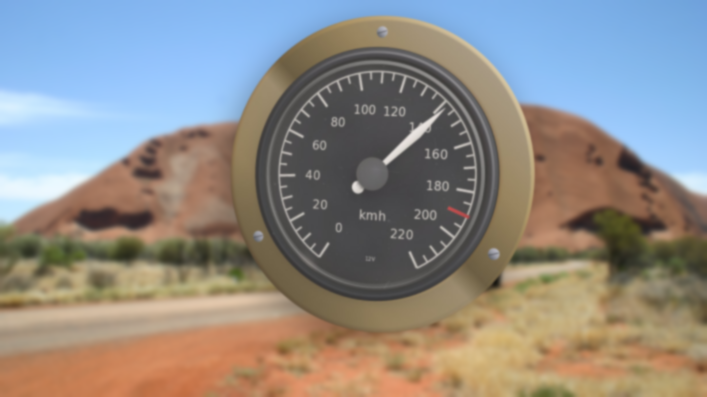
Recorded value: **142.5** km/h
